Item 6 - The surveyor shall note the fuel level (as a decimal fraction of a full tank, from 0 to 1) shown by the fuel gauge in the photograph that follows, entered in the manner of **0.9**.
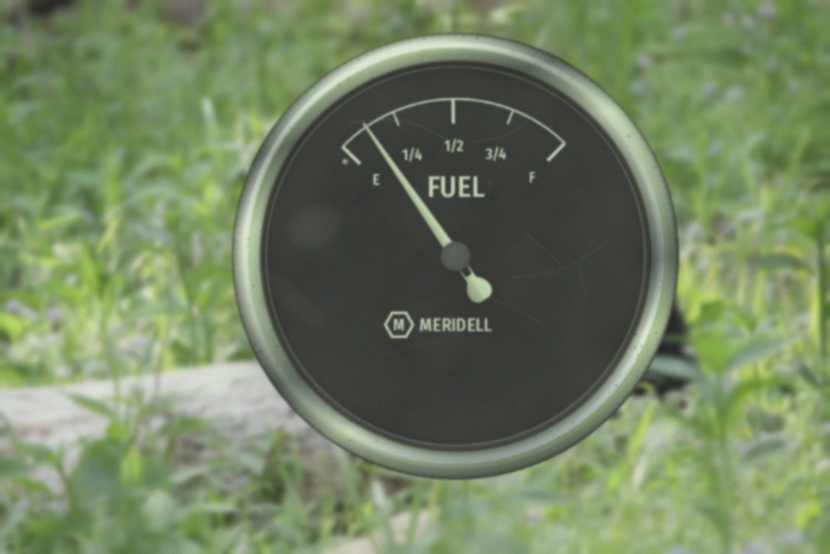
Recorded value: **0.125**
